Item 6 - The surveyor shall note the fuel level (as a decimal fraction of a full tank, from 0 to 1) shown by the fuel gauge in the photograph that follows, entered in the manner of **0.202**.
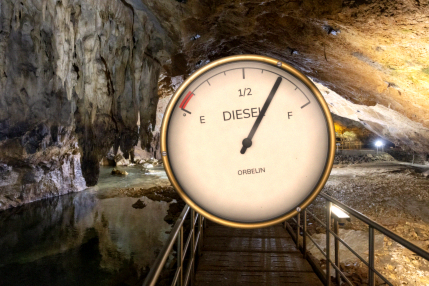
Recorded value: **0.75**
